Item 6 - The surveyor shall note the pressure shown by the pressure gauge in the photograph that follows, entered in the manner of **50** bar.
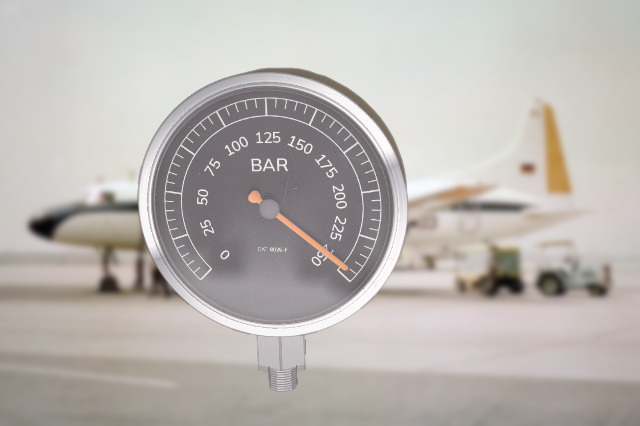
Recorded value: **245** bar
